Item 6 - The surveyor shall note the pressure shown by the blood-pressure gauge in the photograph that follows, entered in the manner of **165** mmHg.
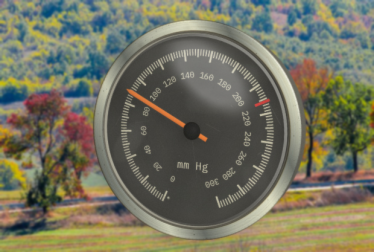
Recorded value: **90** mmHg
